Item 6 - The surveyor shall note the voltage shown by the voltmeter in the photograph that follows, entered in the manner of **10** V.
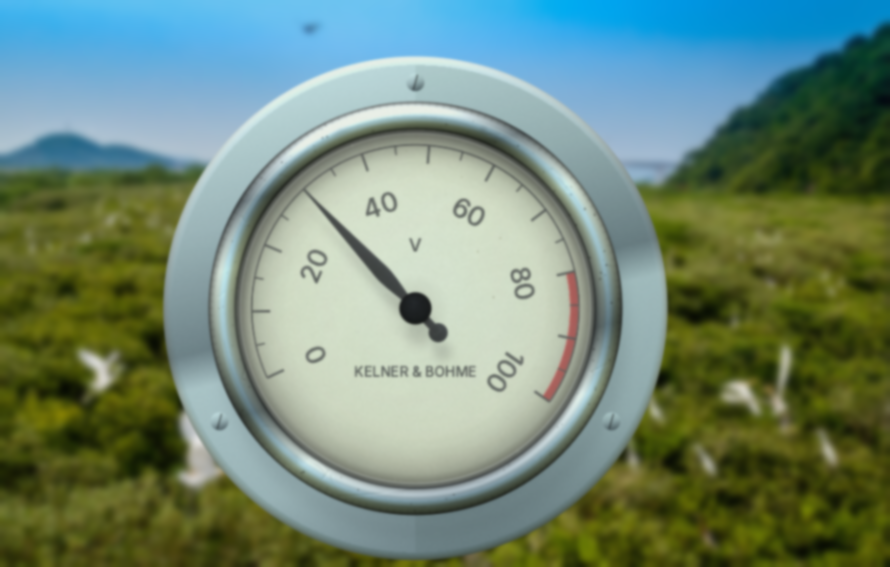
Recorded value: **30** V
